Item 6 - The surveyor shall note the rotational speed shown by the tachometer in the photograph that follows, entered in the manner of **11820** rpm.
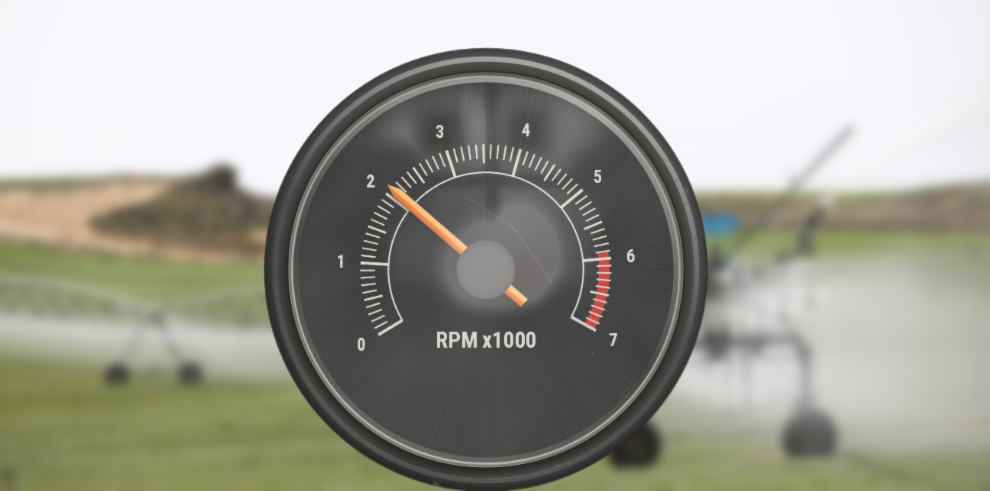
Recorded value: **2100** rpm
